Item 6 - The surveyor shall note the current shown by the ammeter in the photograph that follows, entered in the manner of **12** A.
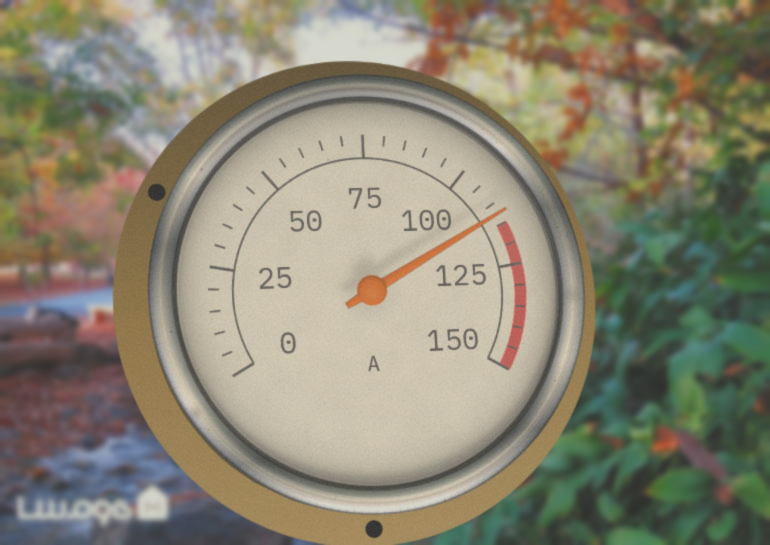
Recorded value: **112.5** A
